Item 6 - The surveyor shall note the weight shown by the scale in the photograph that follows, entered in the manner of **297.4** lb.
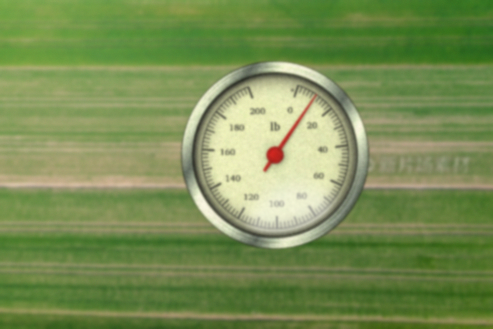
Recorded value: **10** lb
